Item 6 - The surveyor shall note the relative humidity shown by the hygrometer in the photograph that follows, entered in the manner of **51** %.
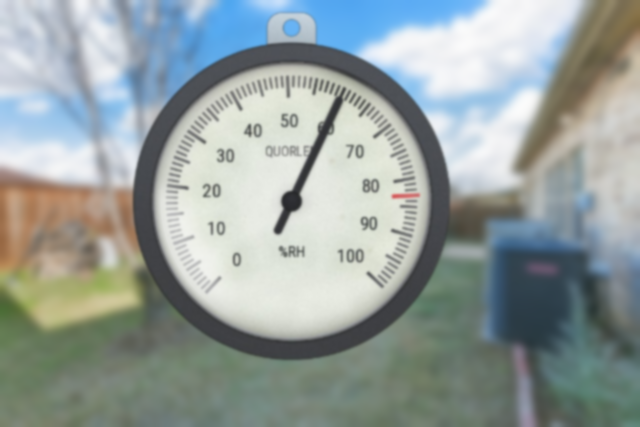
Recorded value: **60** %
